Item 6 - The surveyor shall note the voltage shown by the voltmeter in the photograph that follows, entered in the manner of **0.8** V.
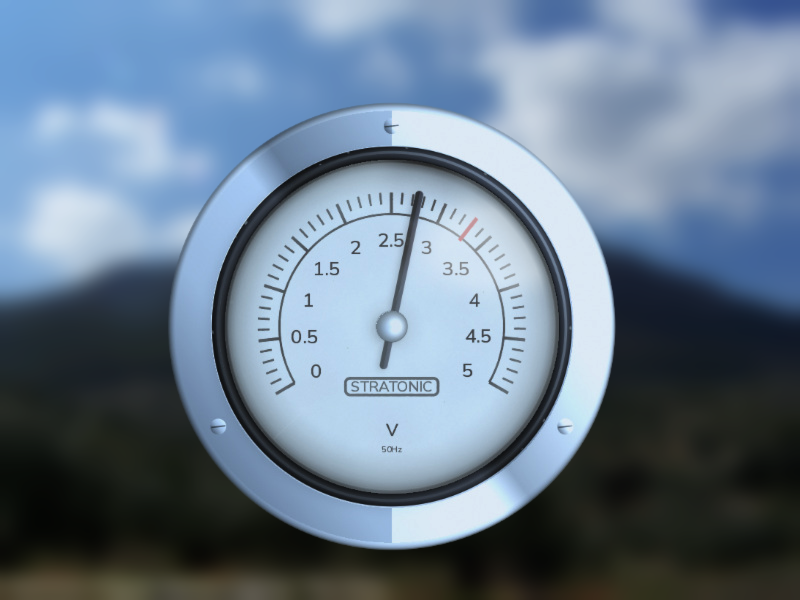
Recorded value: **2.75** V
